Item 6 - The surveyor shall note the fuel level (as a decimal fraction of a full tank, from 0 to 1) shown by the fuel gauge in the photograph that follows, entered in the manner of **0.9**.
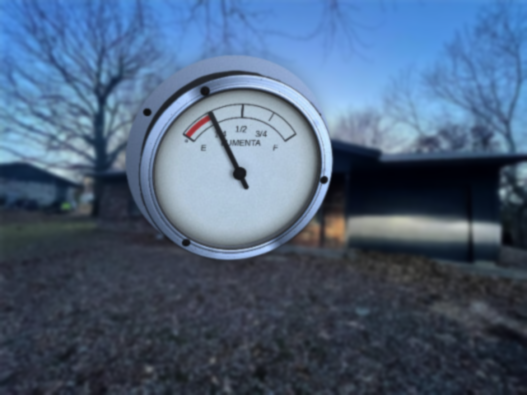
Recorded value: **0.25**
